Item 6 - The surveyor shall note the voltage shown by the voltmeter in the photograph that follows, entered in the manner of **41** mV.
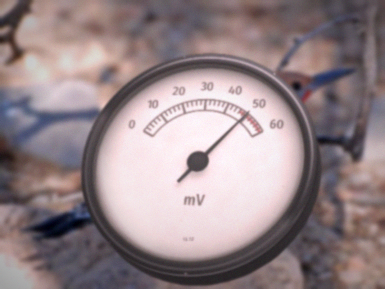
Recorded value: **50** mV
